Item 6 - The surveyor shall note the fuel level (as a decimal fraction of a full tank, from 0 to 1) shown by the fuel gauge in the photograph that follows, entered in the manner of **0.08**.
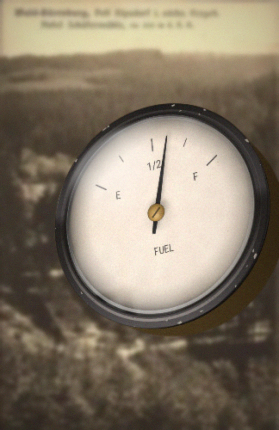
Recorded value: **0.625**
